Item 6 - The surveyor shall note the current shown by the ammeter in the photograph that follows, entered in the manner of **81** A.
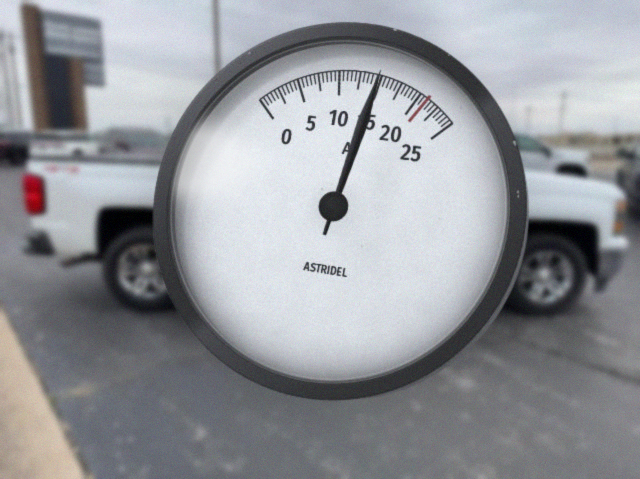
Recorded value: **15** A
